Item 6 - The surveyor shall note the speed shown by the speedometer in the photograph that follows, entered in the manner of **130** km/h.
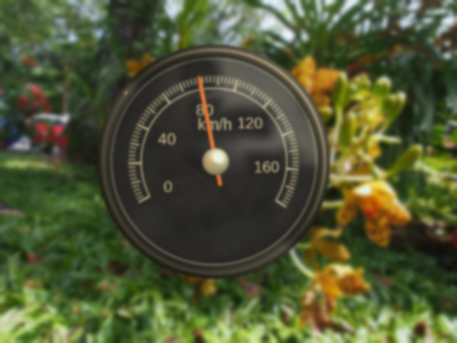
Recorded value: **80** km/h
